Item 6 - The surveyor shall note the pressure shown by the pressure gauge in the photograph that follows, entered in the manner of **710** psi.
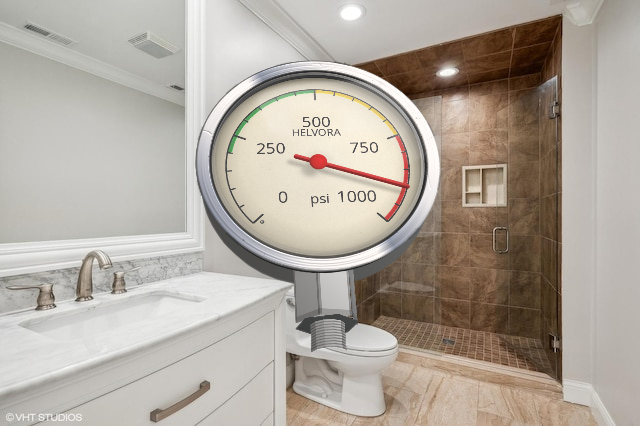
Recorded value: **900** psi
